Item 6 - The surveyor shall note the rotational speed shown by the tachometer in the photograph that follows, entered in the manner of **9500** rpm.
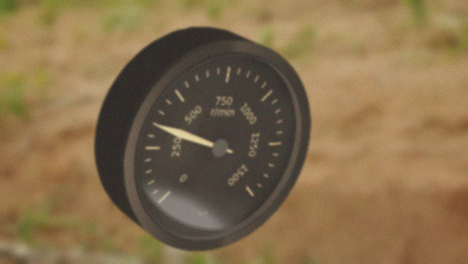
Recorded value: **350** rpm
